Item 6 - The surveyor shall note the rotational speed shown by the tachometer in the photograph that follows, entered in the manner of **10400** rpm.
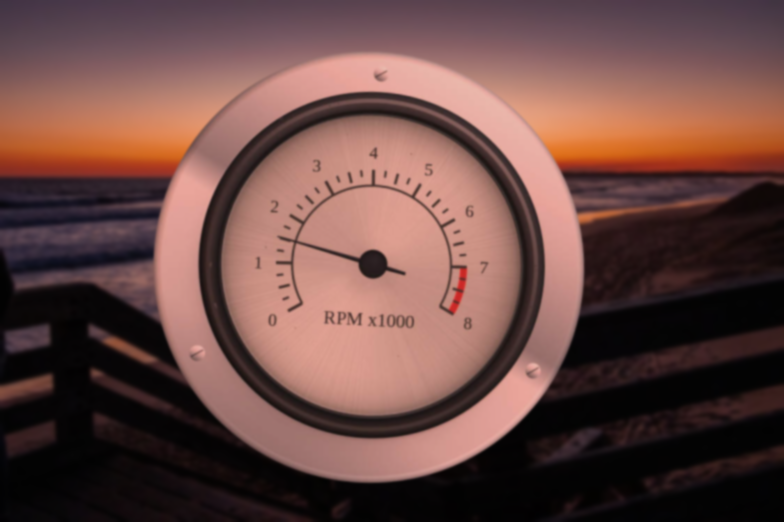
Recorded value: **1500** rpm
